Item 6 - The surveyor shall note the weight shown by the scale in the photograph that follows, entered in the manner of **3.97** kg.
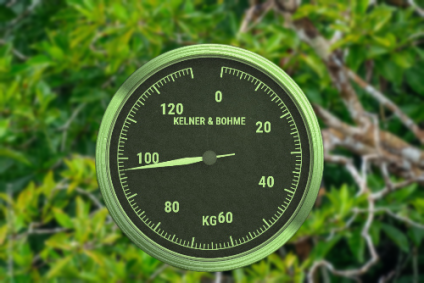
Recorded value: **97** kg
